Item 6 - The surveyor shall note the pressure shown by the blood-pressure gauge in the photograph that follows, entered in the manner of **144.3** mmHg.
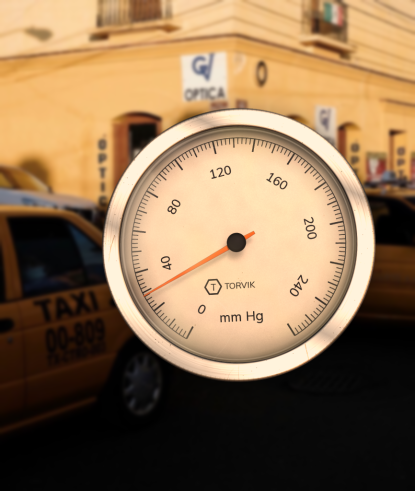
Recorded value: **28** mmHg
